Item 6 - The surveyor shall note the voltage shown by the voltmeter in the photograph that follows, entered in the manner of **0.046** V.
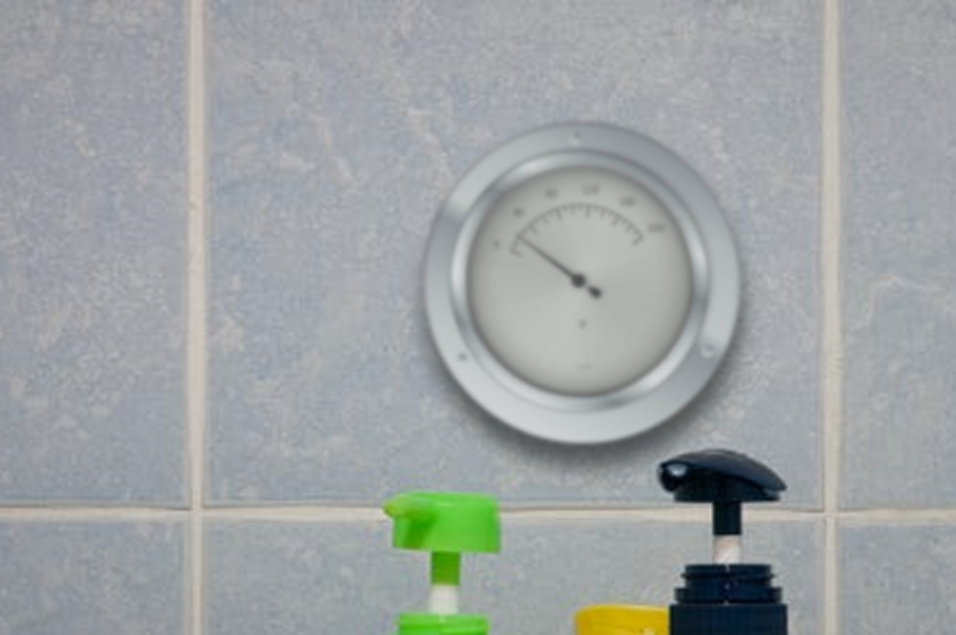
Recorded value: **20** V
